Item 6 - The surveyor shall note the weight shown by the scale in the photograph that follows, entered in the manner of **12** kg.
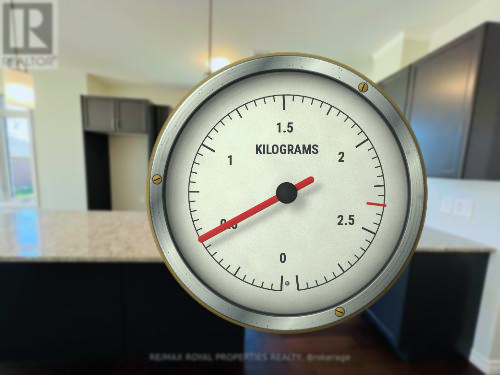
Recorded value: **0.5** kg
